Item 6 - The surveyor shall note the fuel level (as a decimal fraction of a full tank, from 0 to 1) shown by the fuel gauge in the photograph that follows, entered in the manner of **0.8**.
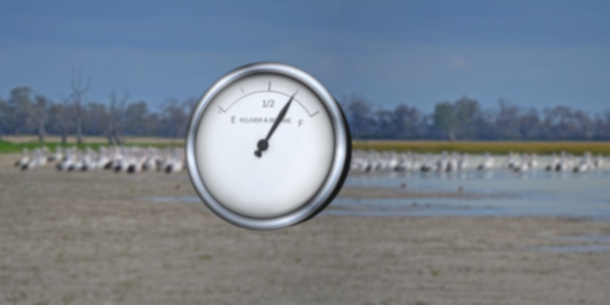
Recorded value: **0.75**
